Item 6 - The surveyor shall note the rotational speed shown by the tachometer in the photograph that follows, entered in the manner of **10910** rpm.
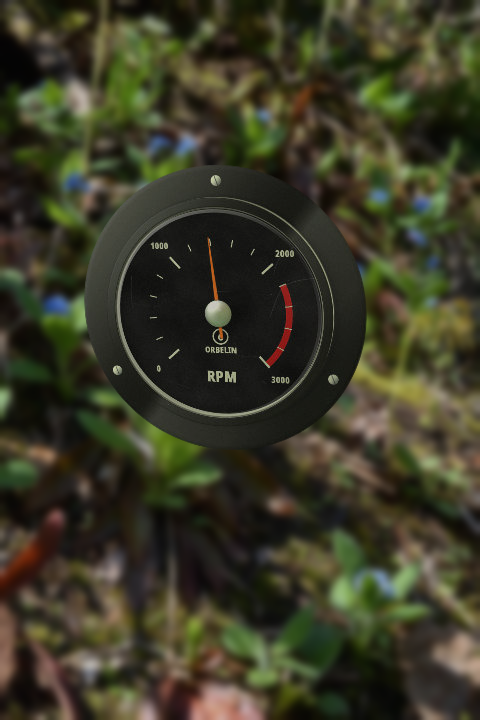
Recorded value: **1400** rpm
